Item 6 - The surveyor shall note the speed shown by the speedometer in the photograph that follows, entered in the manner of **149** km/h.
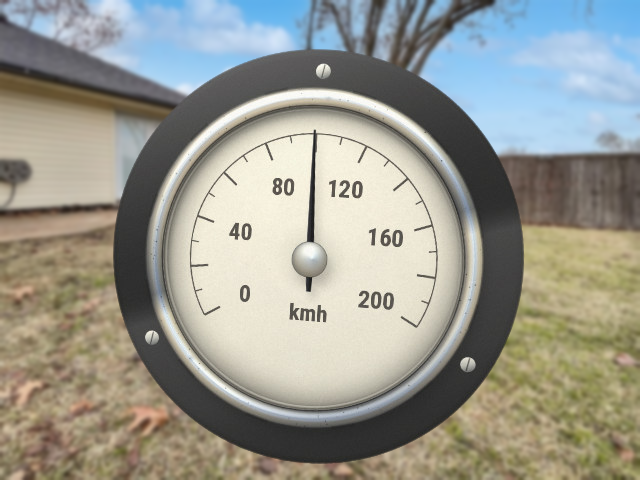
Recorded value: **100** km/h
